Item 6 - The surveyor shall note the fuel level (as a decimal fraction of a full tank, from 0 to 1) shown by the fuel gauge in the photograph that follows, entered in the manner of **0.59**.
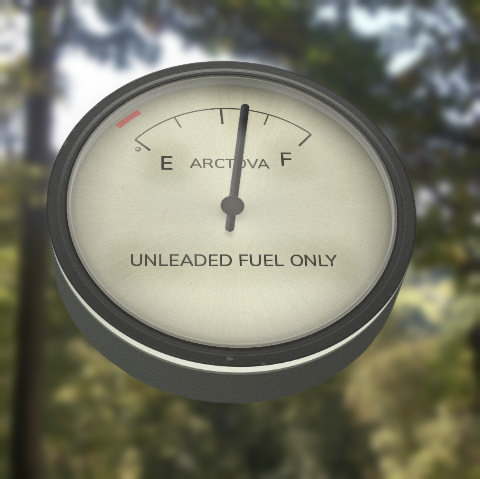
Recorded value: **0.625**
